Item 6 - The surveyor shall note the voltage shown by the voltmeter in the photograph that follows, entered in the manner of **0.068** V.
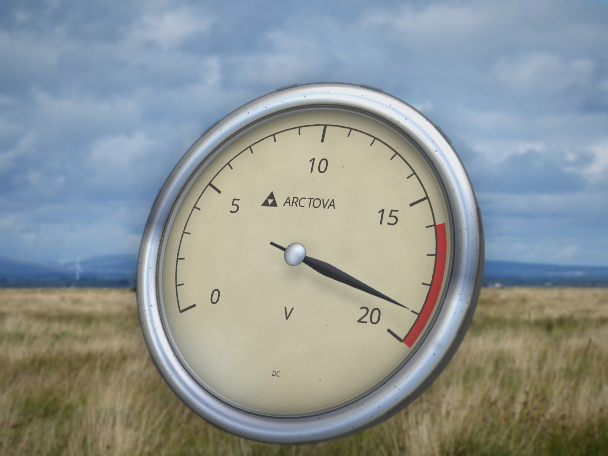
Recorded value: **19** V
